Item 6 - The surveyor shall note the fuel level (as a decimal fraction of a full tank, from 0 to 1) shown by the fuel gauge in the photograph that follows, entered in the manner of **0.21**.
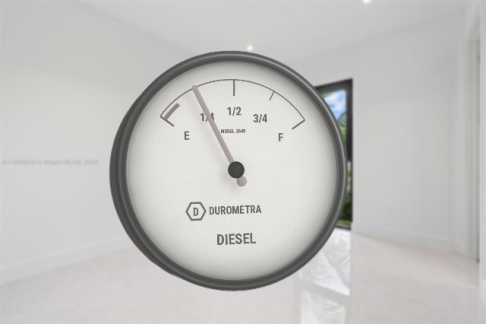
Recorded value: **0.25**
